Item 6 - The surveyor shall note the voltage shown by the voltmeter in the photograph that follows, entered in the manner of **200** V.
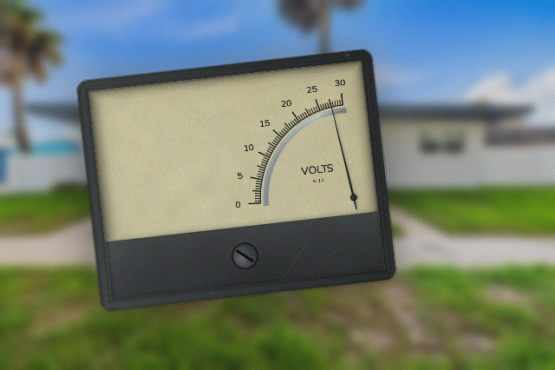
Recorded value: **27.5** V
